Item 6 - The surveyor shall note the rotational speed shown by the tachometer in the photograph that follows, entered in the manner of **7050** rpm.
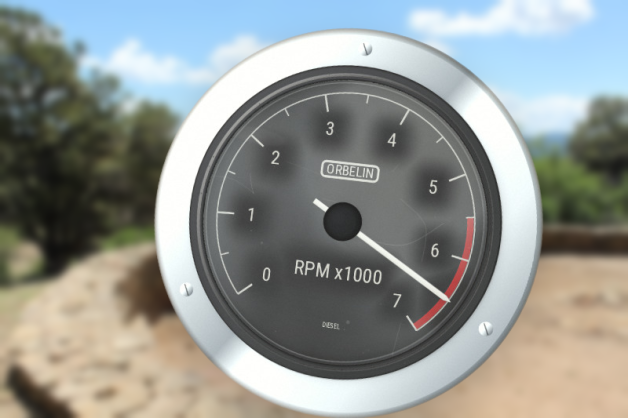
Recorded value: **6500** rpm
